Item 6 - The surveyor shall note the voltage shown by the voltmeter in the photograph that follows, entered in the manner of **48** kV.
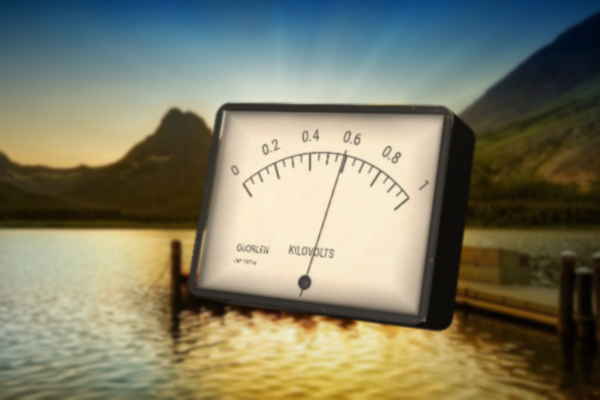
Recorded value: **0.6** kV
